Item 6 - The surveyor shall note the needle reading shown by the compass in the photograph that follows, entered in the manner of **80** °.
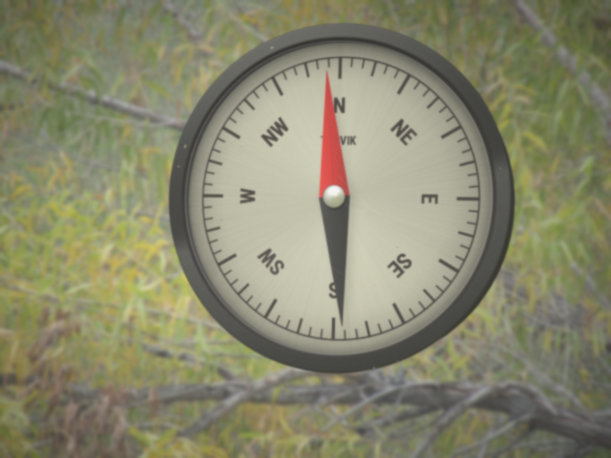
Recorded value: **355** °
